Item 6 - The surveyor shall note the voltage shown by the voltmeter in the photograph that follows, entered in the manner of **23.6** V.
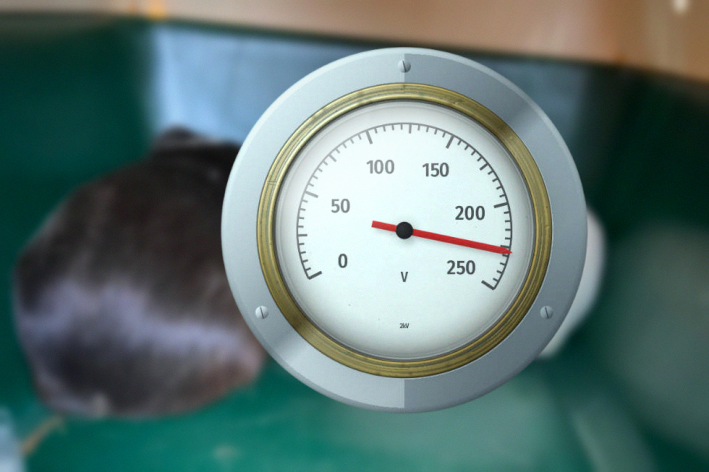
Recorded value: **227.5** V
